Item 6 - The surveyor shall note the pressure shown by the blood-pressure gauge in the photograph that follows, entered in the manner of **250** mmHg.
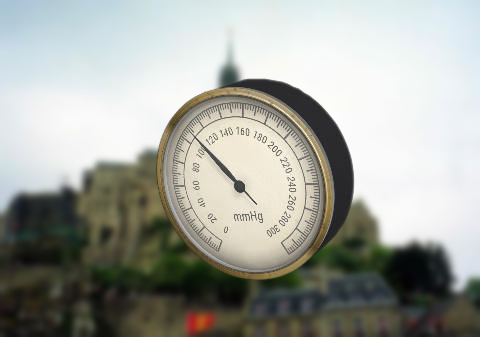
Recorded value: **110** mmHg
